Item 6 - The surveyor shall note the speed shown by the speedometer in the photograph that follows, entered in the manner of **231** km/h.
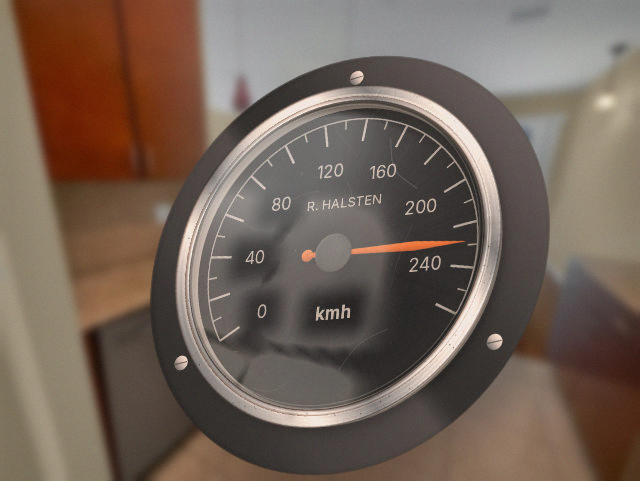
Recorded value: **230** km/h
